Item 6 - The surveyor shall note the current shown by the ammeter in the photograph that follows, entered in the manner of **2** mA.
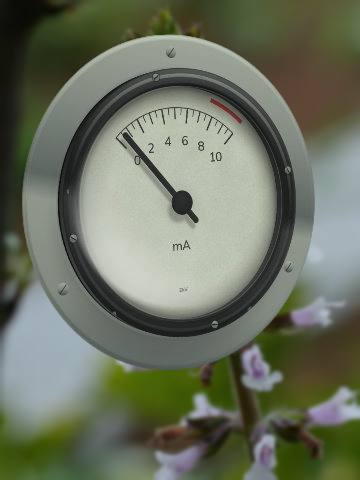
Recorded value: **0.5** mA
